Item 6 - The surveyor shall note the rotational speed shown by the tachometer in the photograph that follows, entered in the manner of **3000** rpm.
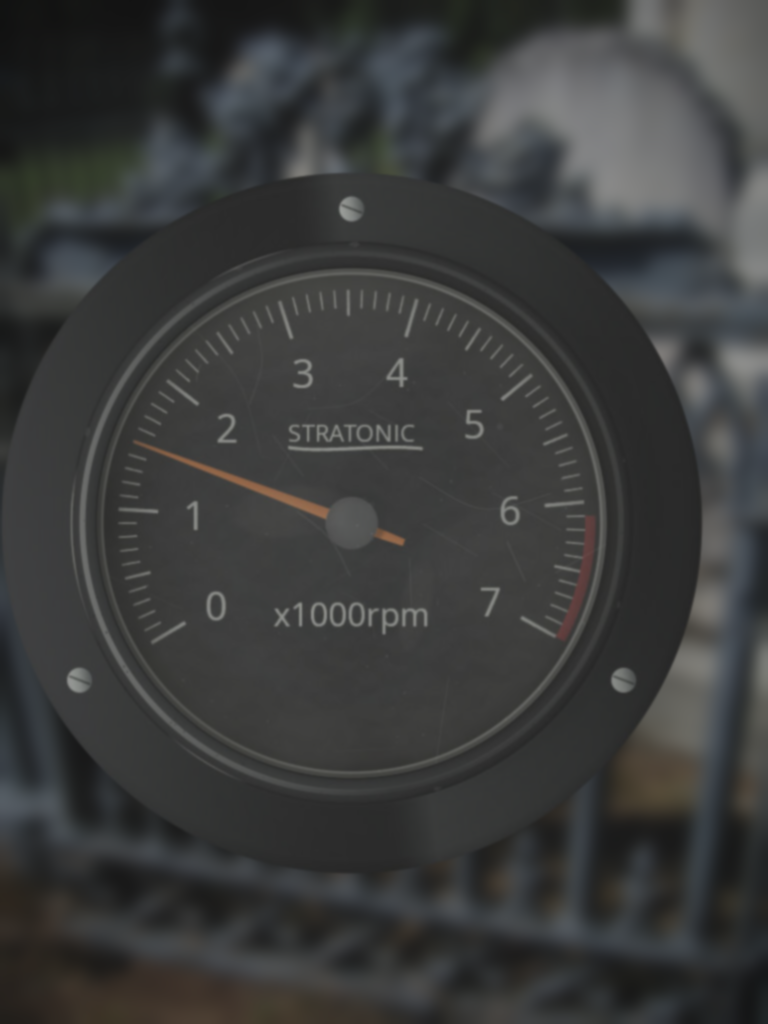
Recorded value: **1500** rpm
